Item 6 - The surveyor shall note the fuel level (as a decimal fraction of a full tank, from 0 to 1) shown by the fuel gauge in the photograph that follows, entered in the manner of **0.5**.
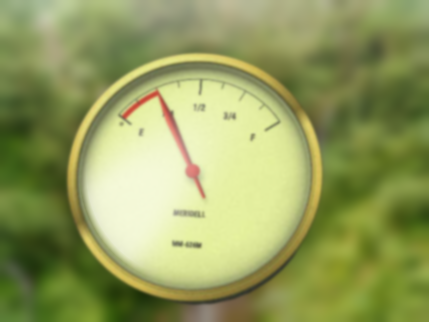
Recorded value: **0.25**
